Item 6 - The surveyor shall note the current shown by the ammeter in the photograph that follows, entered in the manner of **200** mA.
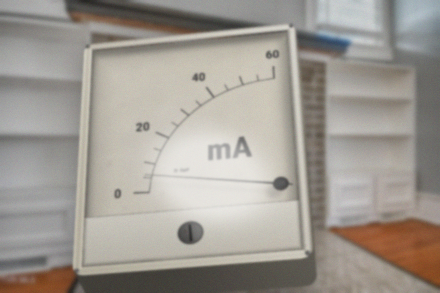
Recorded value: **5** mA
